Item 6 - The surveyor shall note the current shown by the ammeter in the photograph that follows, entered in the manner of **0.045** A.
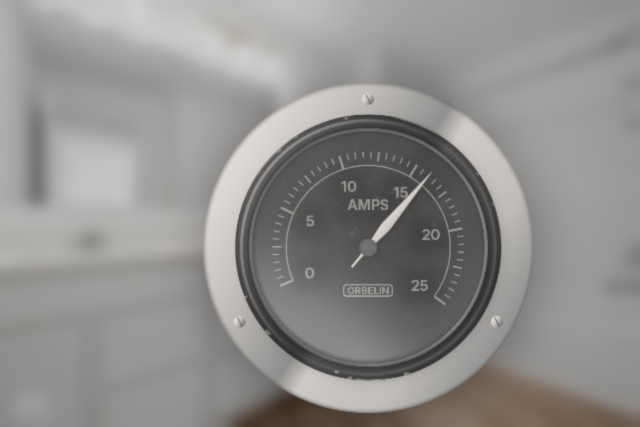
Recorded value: **16** A
